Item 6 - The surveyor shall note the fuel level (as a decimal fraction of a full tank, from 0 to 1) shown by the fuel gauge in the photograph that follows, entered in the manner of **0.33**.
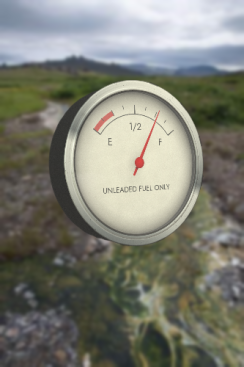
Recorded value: **0.75**
